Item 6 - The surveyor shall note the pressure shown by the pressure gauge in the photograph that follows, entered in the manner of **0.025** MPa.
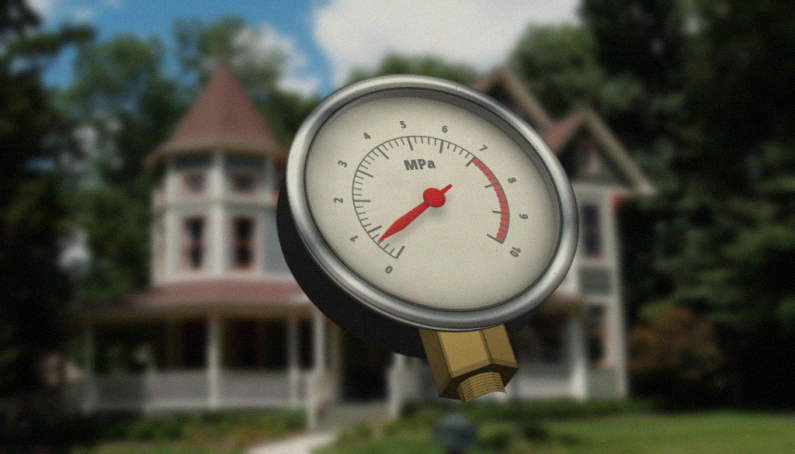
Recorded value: **0.6** MPa
